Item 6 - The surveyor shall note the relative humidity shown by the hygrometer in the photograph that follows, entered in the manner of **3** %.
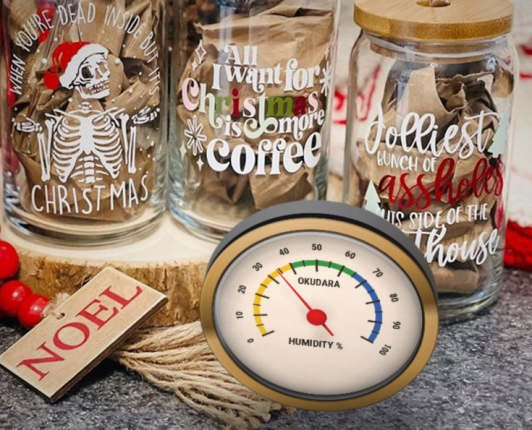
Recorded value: **35** %
